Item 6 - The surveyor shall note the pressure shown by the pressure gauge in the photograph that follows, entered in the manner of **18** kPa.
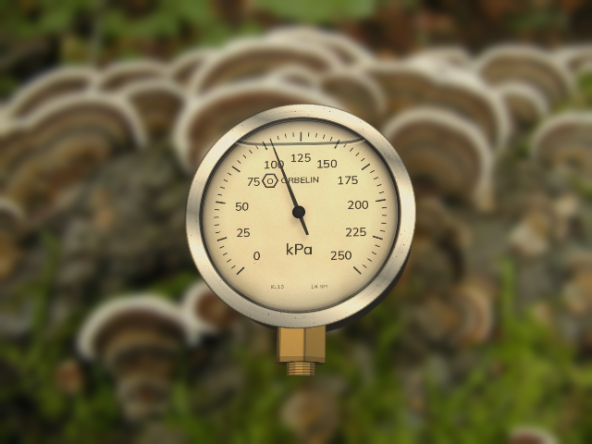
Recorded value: **105** kPa
